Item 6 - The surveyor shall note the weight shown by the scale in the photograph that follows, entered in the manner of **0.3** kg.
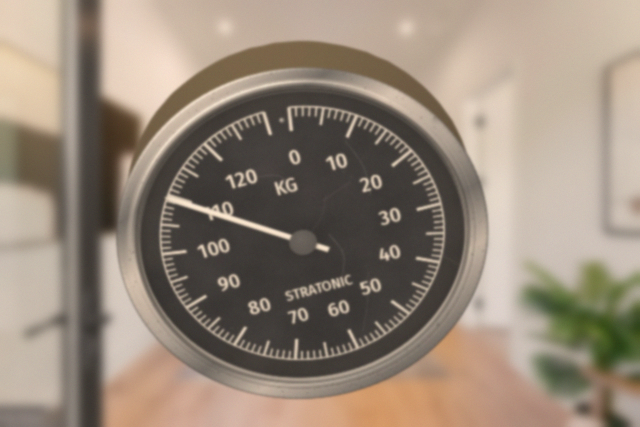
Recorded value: **110** kg
